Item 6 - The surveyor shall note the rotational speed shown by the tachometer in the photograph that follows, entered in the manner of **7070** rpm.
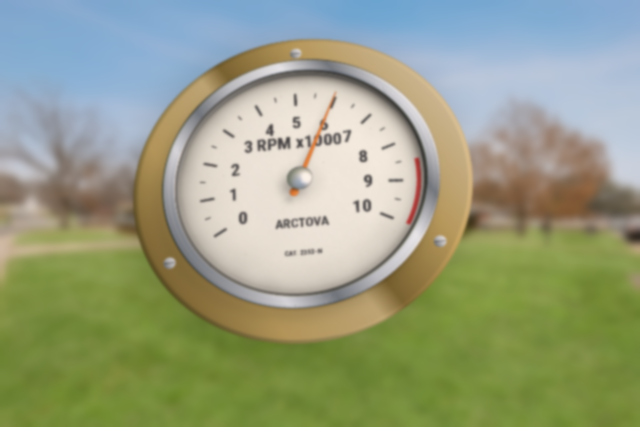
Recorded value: **6000** rpm
